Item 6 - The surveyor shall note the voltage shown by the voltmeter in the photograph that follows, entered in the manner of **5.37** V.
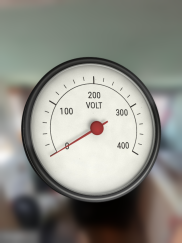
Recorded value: **0** V
